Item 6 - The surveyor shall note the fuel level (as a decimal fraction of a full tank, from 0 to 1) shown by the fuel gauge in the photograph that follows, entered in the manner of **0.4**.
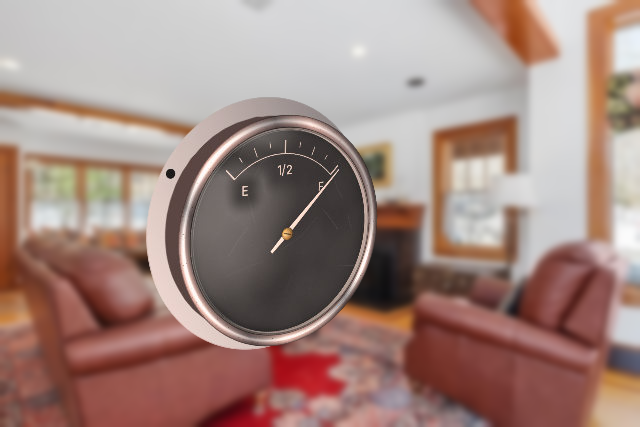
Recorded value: **1**
